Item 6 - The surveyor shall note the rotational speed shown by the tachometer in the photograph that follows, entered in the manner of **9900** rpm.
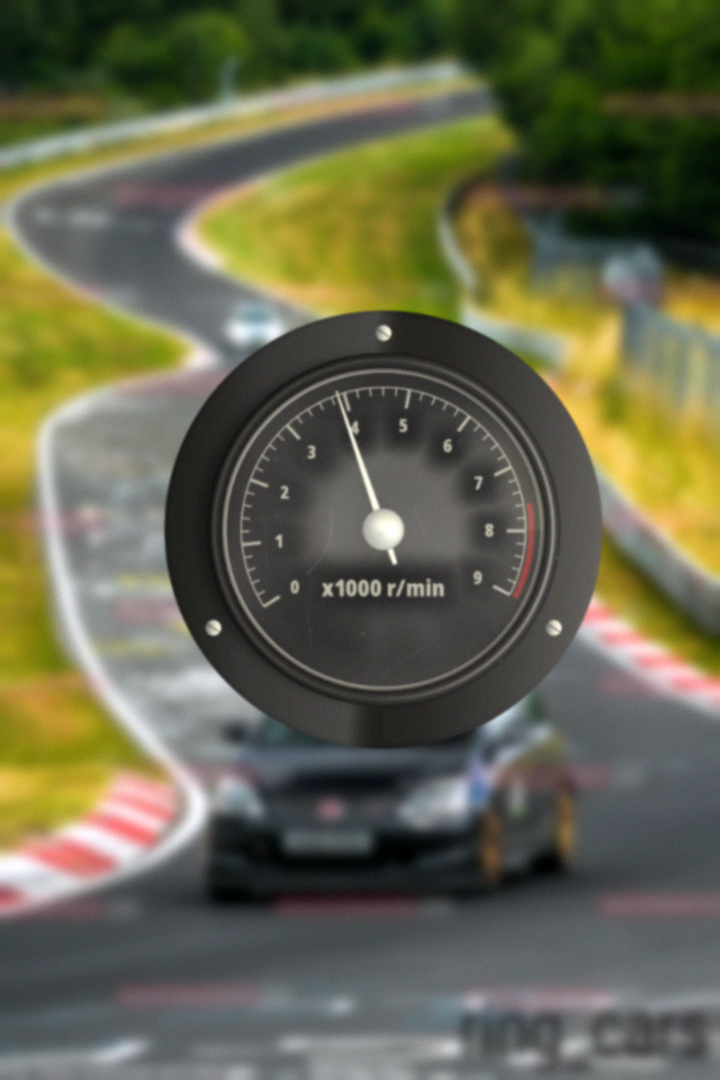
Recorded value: **3900** rpm
